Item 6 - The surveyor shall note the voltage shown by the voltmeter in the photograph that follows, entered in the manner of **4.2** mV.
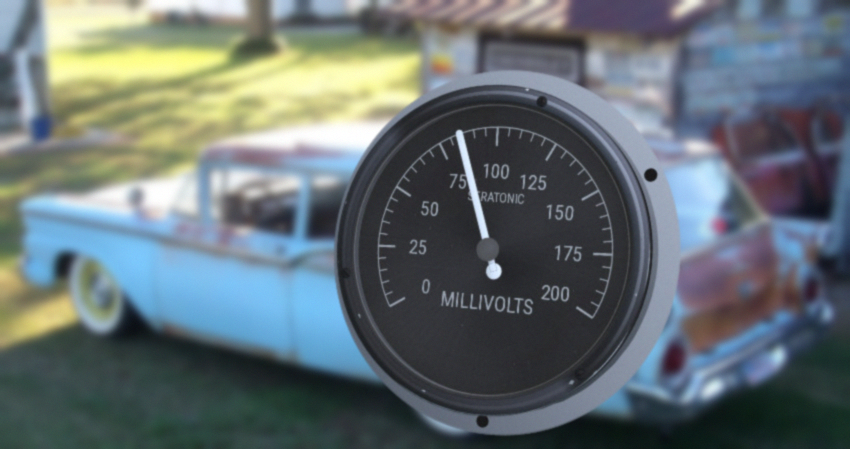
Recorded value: **85** mV
